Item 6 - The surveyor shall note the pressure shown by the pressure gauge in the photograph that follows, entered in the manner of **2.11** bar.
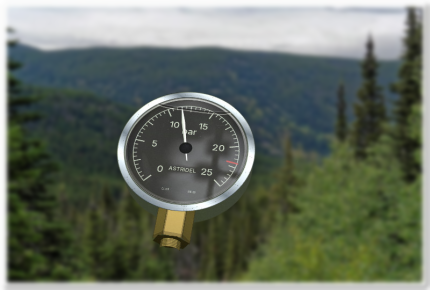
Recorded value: **11.5** bar
